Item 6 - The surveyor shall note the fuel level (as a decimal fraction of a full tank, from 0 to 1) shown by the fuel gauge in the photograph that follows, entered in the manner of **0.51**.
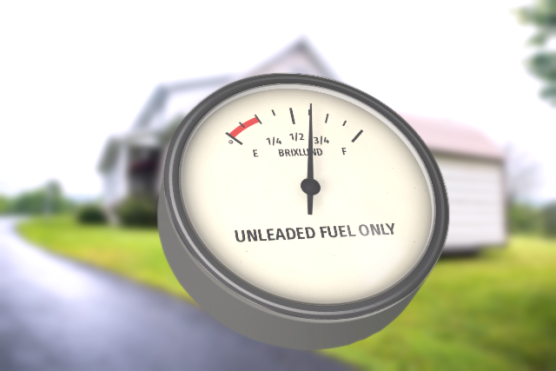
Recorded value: **0.625**
